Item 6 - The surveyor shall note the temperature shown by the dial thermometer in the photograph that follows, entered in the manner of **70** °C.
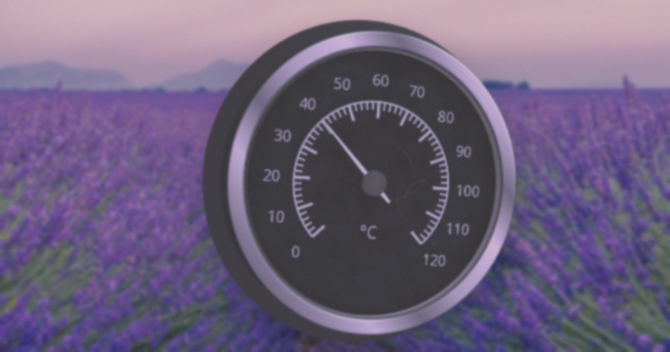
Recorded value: **40** °C
